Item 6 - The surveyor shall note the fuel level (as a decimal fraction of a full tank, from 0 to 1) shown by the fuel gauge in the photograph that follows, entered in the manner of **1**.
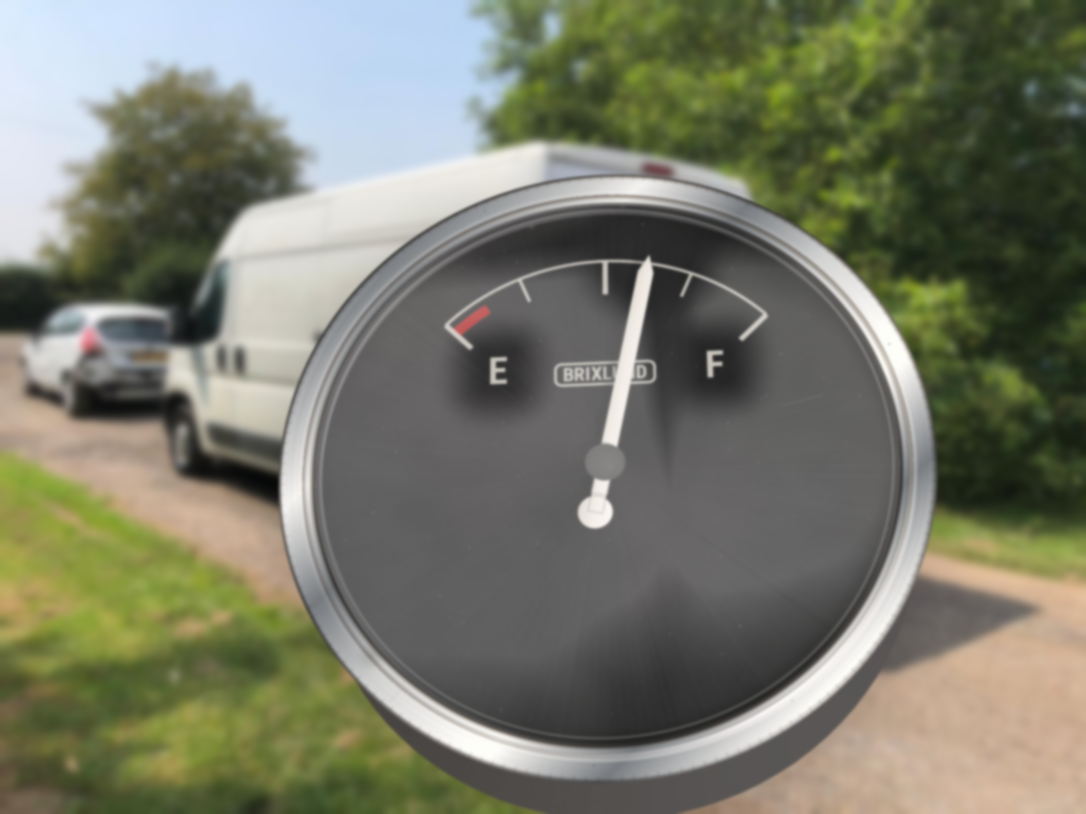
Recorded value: **0.625**
